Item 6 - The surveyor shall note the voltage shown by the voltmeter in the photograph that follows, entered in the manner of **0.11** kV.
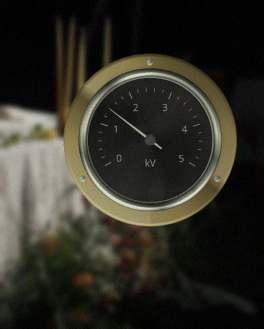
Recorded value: **1.4** kV
